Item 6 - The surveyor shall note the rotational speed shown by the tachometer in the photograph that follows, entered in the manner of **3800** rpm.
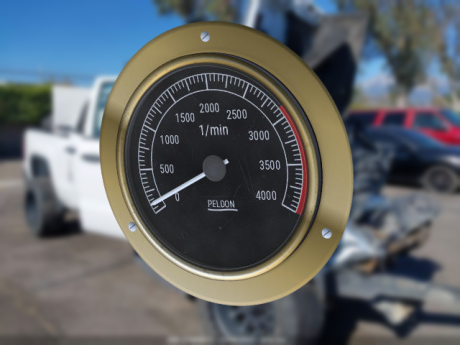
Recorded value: **100** rpm
